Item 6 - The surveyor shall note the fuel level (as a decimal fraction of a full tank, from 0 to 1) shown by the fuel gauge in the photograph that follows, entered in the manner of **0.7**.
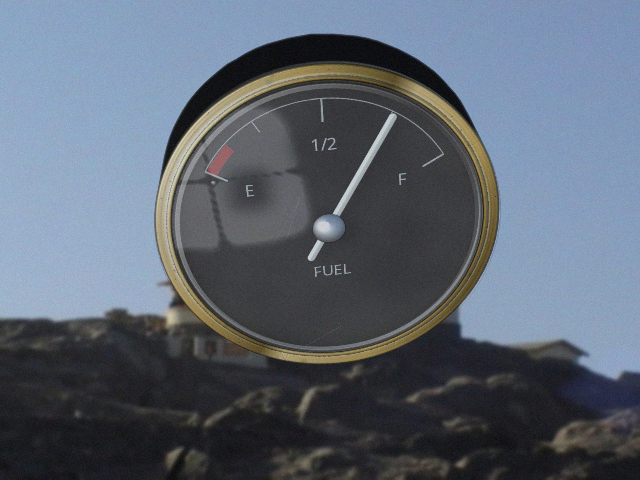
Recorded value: **0.75**
